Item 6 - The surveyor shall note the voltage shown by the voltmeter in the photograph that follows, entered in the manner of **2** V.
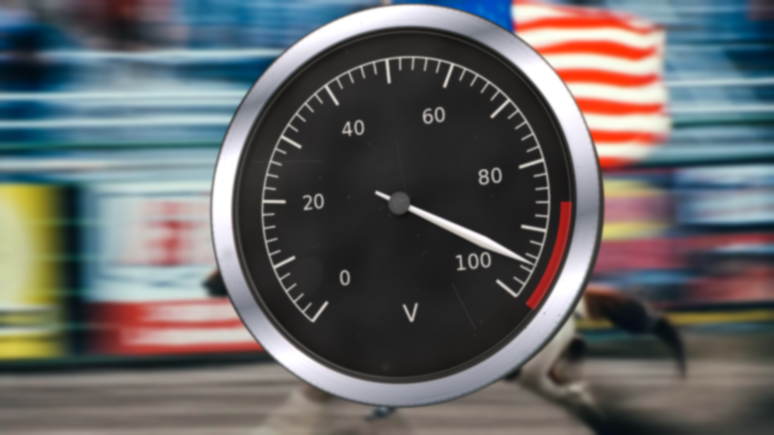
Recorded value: **95** V
